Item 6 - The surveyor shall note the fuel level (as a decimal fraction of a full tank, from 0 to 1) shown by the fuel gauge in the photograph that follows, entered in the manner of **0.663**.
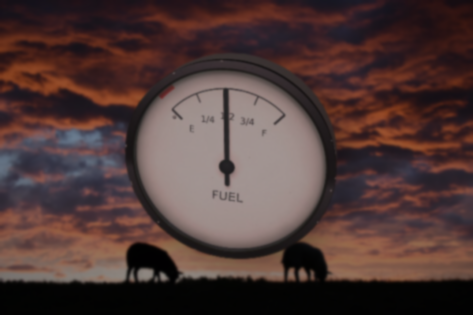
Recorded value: **0.5**
